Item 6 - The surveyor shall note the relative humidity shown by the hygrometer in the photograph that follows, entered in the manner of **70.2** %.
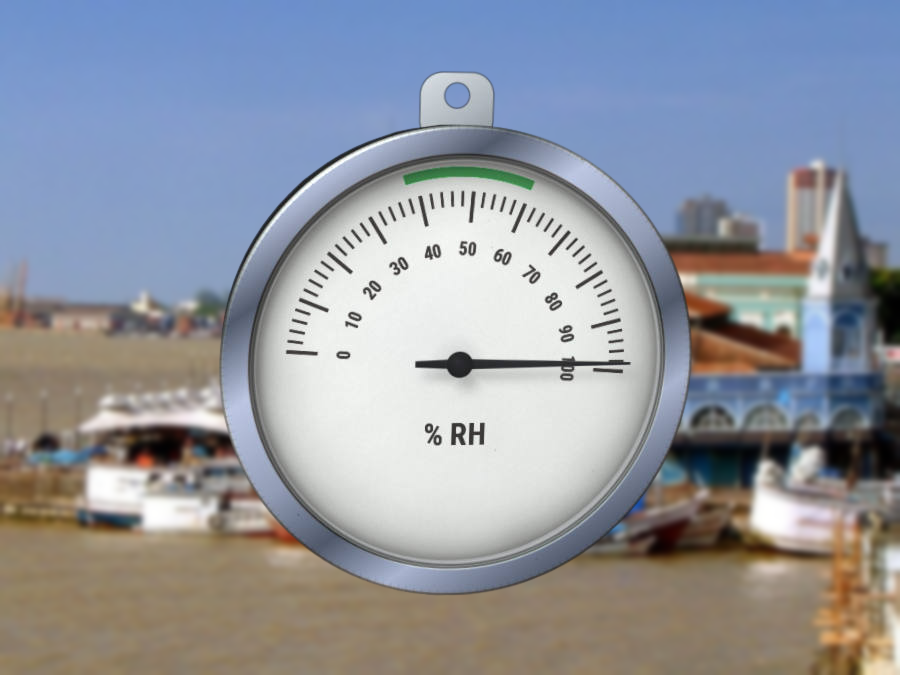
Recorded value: **98** %
